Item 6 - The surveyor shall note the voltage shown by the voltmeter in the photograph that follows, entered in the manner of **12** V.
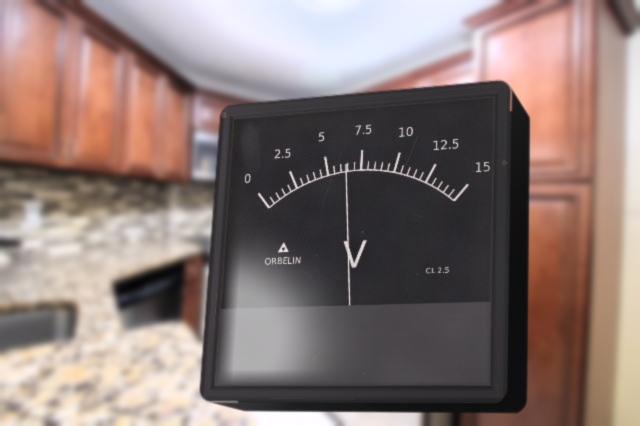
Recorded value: **6.5** V
